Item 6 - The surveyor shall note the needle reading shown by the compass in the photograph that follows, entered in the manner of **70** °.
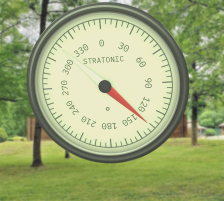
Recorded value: **135** °
